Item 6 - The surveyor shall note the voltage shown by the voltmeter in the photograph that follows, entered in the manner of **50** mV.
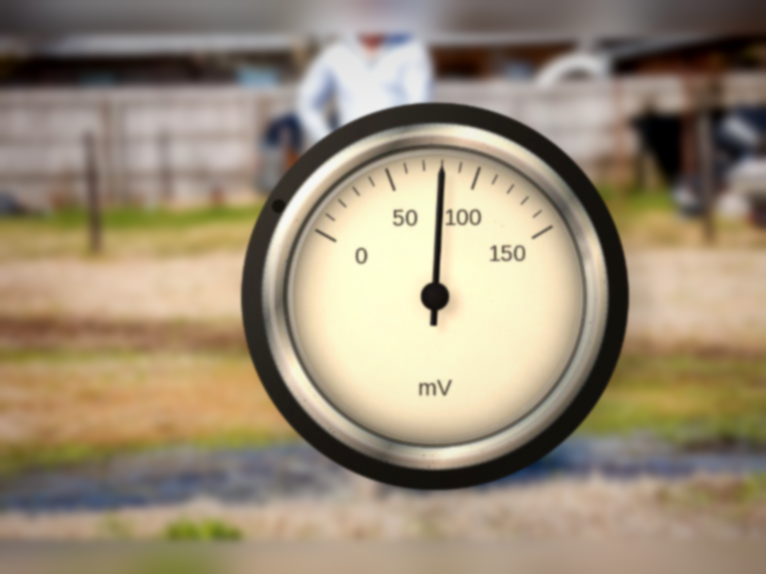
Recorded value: **80** mV
